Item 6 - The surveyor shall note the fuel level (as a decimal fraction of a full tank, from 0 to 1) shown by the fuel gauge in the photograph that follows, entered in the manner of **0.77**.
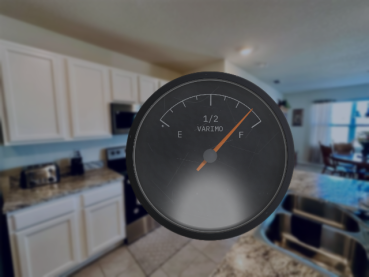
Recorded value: **0.875**
